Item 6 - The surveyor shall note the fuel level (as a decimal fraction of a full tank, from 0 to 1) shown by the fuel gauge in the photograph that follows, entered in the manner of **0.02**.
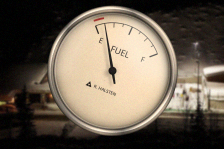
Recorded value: **0.125**
